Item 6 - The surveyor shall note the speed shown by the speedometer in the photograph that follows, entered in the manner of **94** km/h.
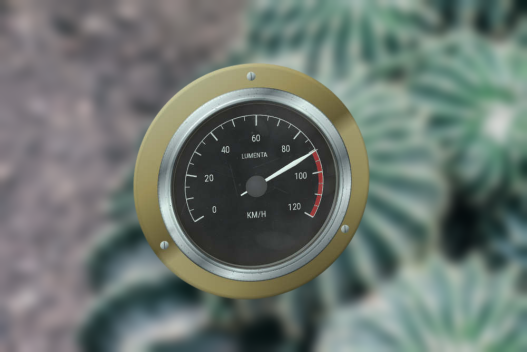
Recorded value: **90** km/h
